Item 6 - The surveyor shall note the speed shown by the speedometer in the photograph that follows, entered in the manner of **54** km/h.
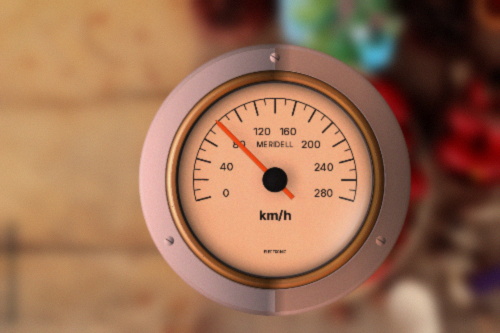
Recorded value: **80** km/h
